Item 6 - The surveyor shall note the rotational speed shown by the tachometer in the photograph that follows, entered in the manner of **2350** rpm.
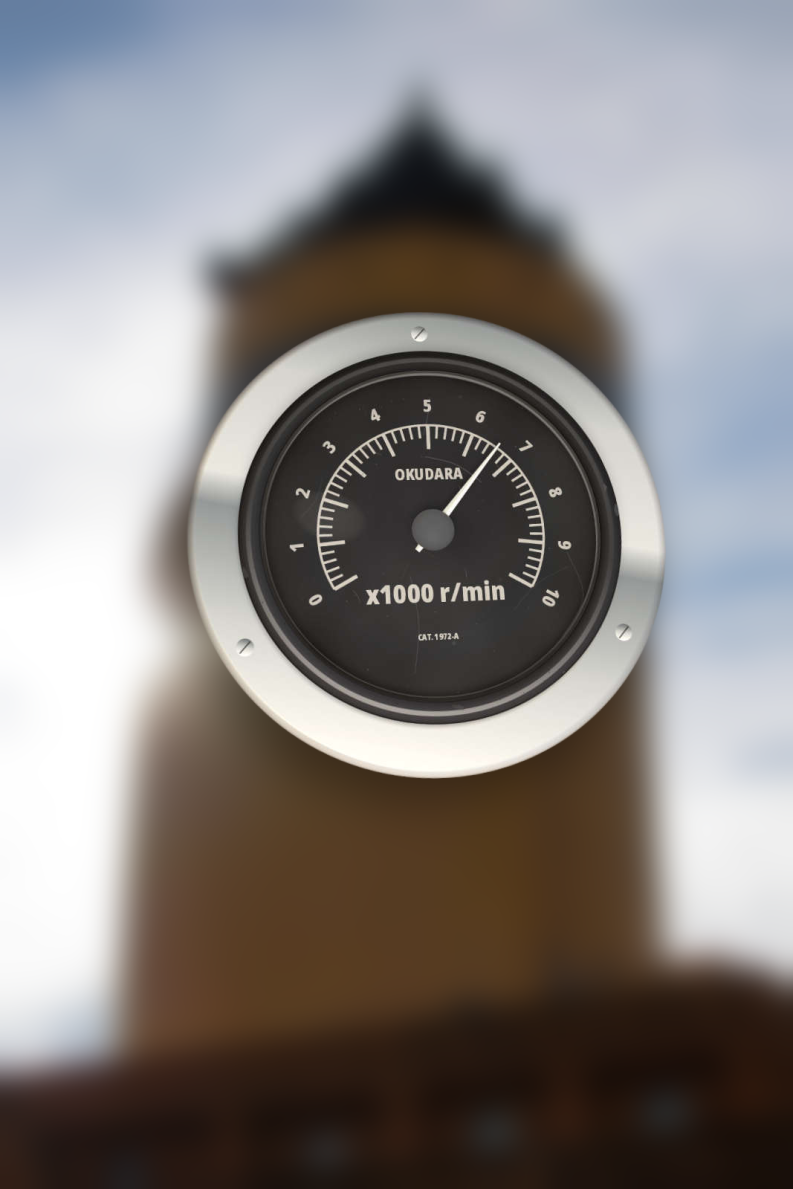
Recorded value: **6600** rpm
